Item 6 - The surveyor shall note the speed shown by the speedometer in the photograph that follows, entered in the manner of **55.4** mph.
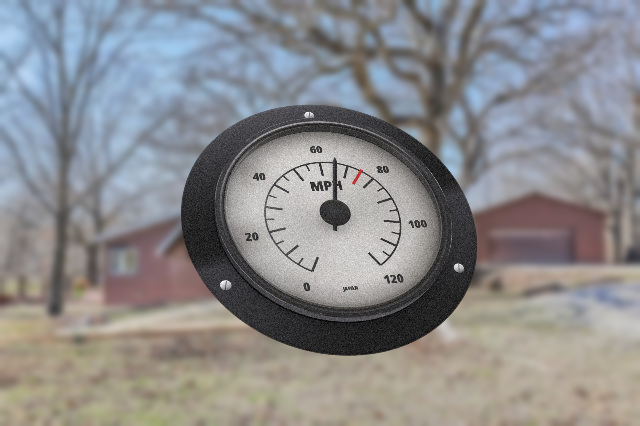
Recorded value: **65** mph
